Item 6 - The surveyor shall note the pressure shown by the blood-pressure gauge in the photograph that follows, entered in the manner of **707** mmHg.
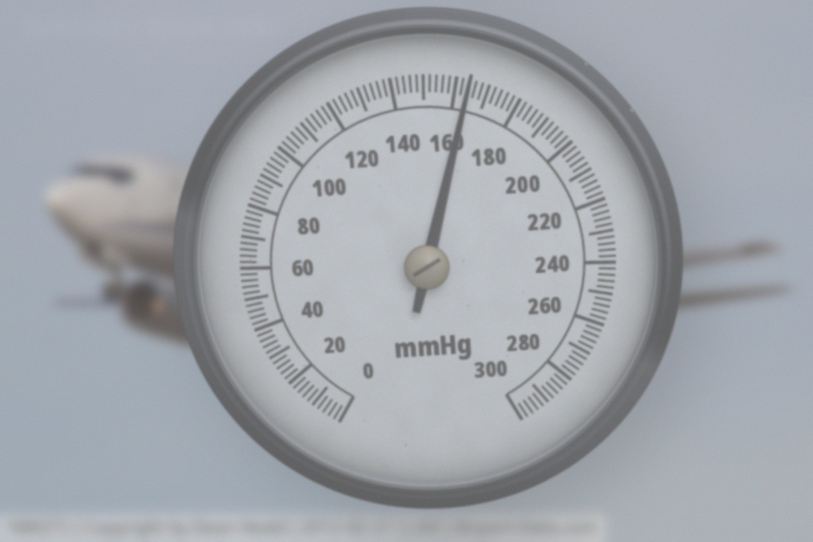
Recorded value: **164** mmHg
